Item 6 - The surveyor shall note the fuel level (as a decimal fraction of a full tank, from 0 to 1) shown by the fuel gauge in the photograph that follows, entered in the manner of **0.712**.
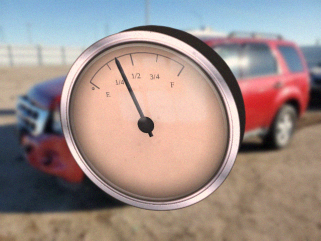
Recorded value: **0.375**
